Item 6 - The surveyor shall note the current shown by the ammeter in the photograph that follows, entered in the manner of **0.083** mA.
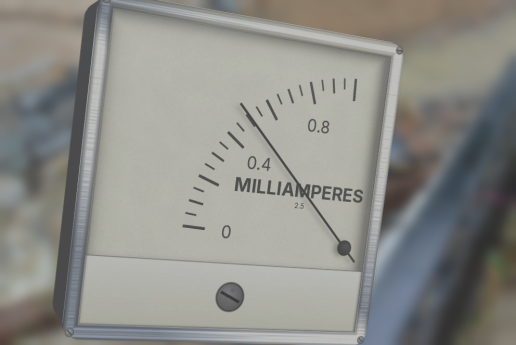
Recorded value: **0.5** mA
